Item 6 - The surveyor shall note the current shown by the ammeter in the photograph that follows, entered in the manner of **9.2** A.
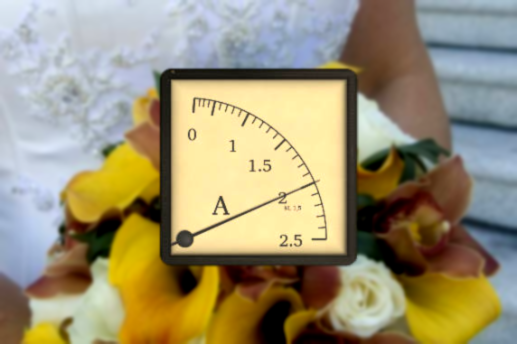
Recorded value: **2** A
